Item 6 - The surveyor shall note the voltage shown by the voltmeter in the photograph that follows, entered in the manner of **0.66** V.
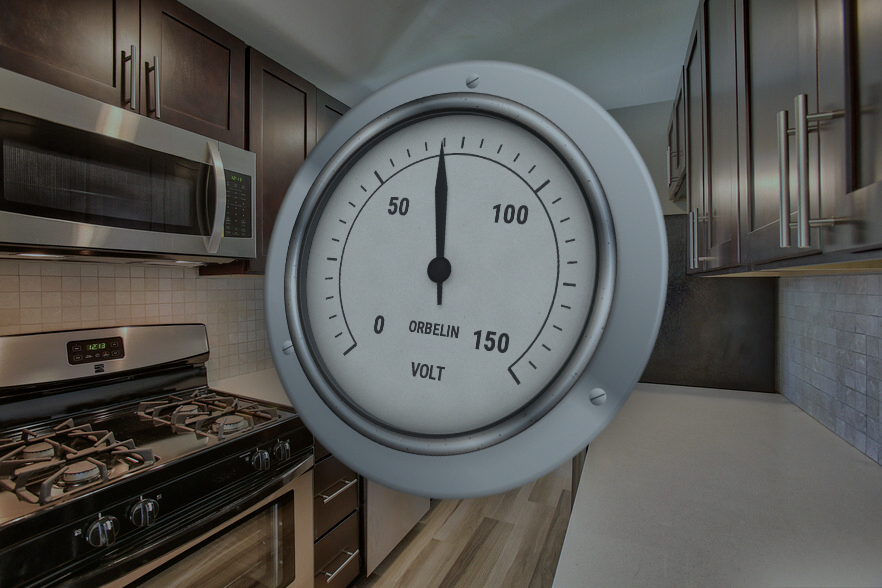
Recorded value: **70** V
